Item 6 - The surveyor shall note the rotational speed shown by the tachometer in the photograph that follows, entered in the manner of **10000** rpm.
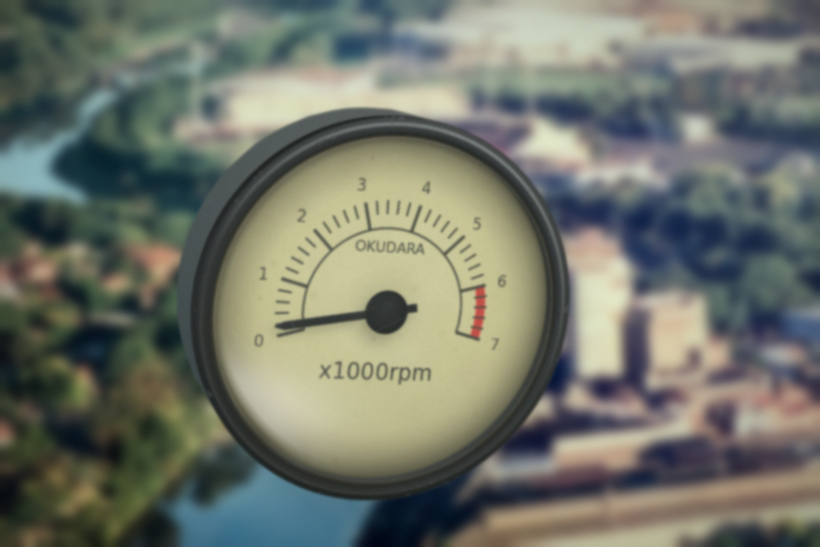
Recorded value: **200** rpm
